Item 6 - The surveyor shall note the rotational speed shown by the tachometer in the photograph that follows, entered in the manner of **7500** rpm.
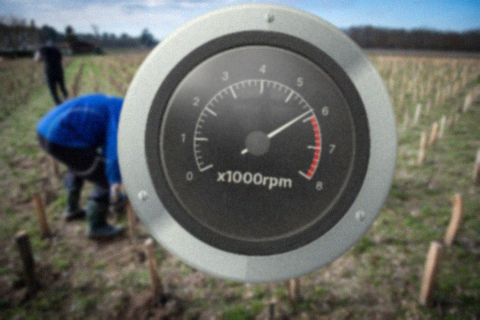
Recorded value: **5800** rpm
